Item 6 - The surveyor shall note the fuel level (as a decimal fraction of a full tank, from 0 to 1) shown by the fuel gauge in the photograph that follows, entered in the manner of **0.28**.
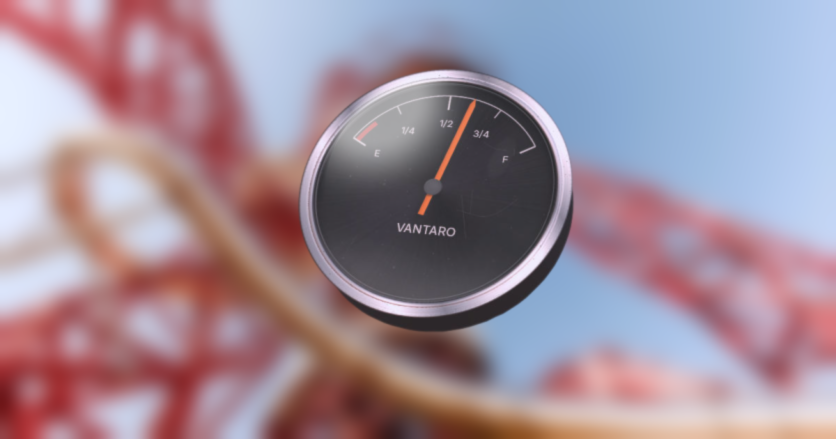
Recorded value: **0.625**
